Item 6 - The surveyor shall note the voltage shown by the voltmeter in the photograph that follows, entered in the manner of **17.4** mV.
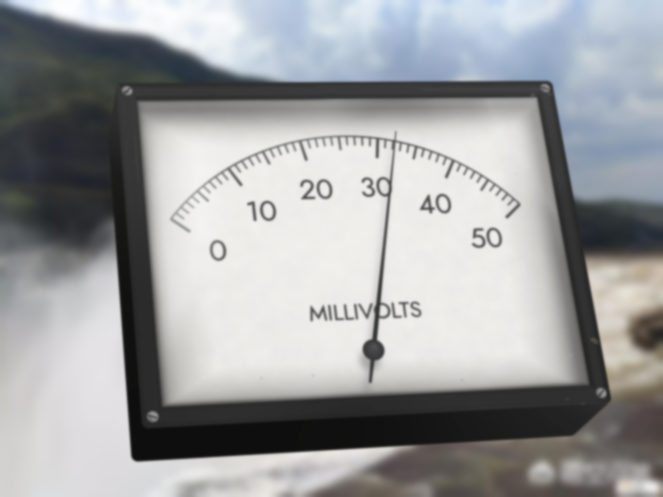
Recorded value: **32** mV
